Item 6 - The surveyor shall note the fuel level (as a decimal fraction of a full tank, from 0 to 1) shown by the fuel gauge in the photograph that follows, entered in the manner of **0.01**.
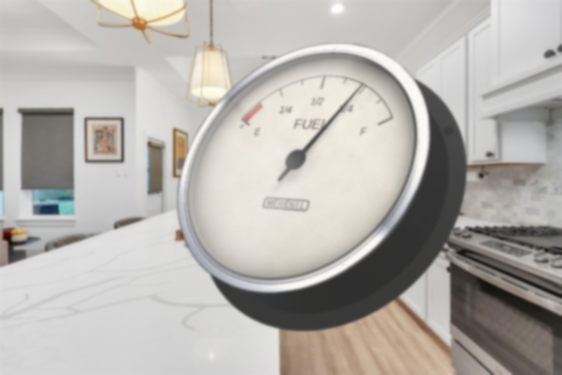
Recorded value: **0.75**
